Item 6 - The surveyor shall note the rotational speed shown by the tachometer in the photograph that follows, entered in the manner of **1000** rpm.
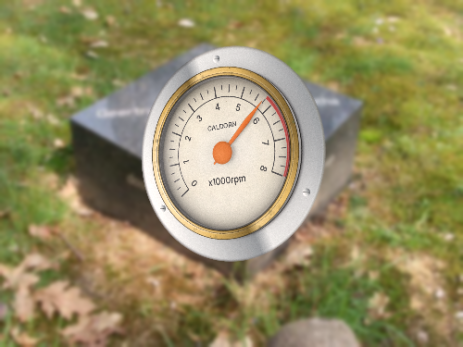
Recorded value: **5750** rpm
